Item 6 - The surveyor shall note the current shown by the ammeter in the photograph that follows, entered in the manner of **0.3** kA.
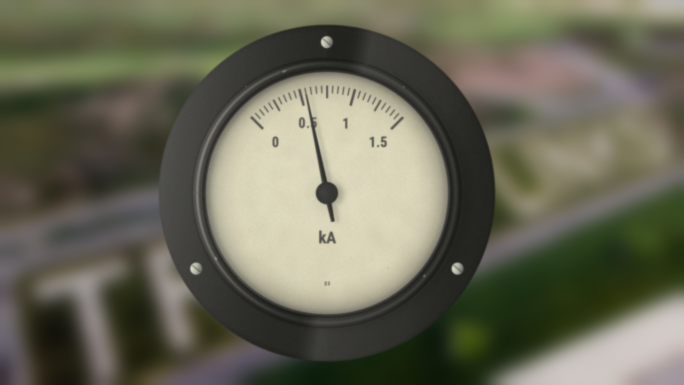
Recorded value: **0.55** kA
